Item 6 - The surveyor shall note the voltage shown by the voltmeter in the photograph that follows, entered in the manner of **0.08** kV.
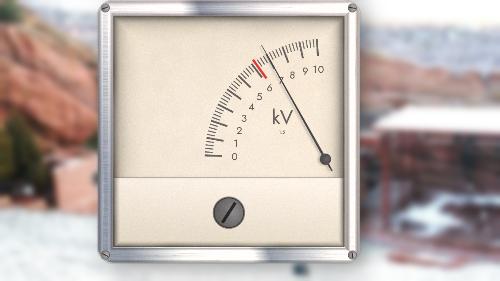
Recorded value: **7** kV
